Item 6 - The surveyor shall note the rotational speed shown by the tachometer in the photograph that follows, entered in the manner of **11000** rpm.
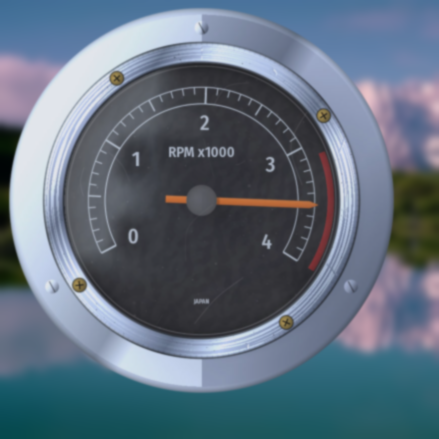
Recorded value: **3500** rpm
